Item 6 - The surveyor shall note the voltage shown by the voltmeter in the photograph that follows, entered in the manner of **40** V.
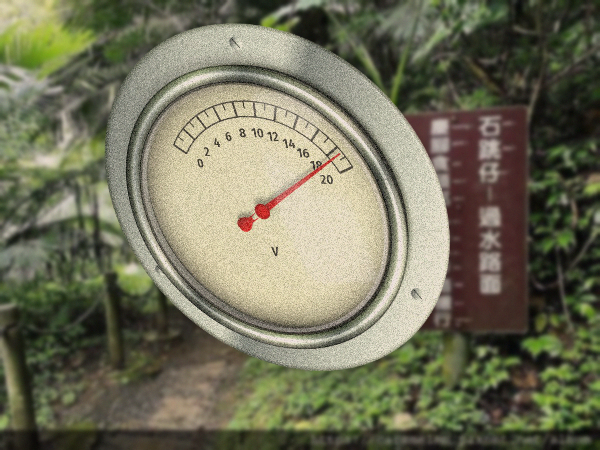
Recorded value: **18.5** V
